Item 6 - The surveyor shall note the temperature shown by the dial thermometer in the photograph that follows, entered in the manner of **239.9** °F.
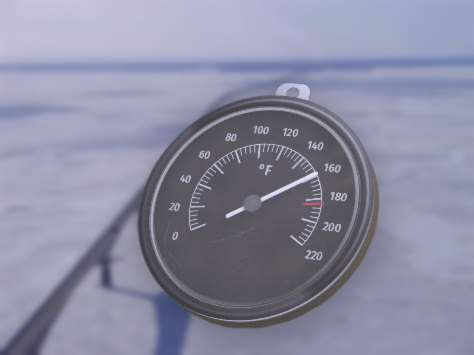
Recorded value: **160** °F
